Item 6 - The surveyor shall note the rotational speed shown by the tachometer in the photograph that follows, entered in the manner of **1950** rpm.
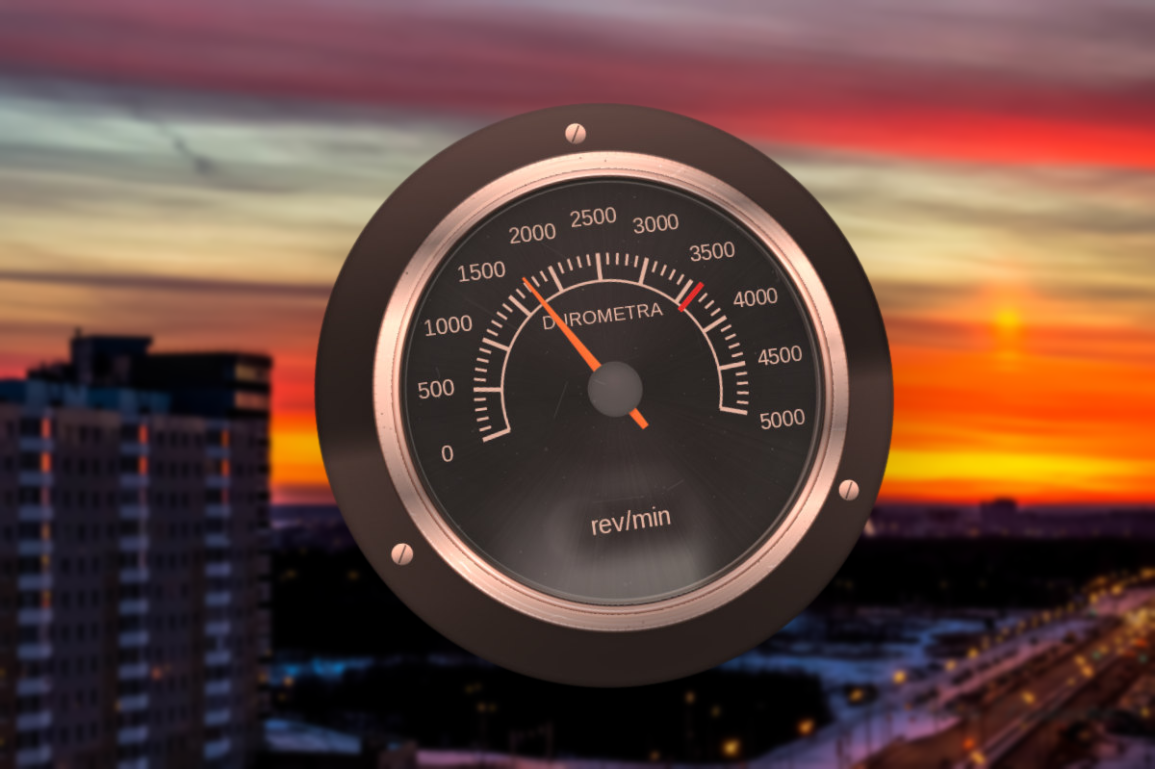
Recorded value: **1700** rpm
